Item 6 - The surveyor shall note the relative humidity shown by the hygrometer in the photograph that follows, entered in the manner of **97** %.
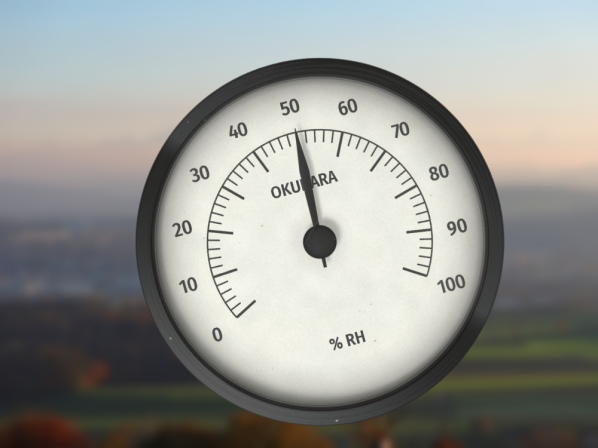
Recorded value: **50** %
